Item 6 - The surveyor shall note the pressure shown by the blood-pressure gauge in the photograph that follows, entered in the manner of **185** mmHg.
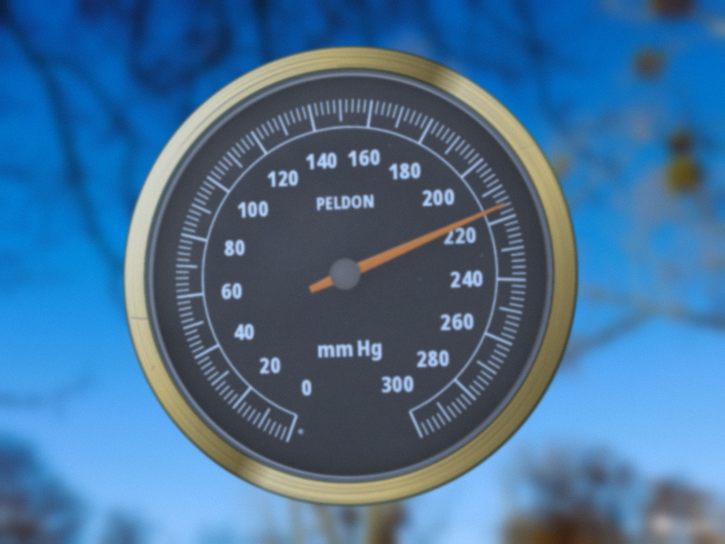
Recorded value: **216** mmHg
